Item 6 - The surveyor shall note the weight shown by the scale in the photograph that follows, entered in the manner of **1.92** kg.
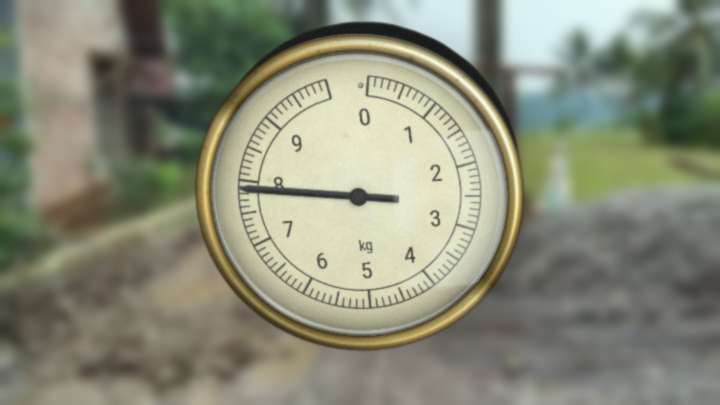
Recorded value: **7.9** kg
